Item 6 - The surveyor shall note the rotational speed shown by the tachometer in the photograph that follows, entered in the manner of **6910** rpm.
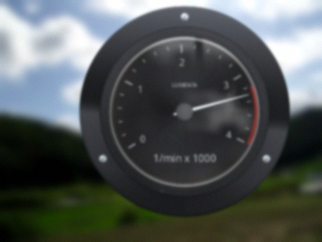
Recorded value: **3300** rpm
